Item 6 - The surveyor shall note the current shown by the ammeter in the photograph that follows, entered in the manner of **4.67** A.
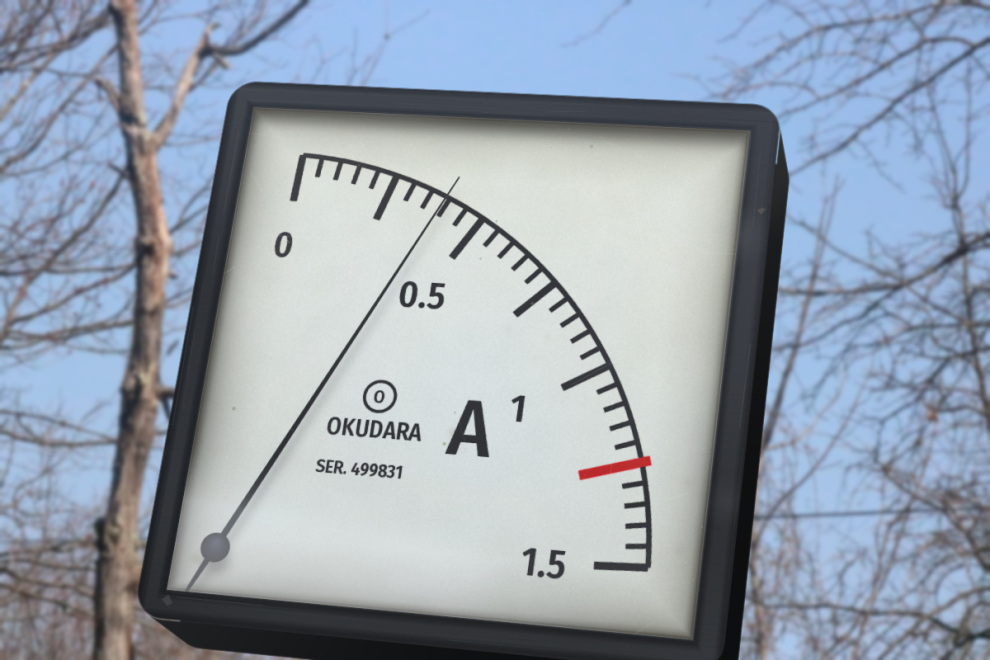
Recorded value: **0.4** A
